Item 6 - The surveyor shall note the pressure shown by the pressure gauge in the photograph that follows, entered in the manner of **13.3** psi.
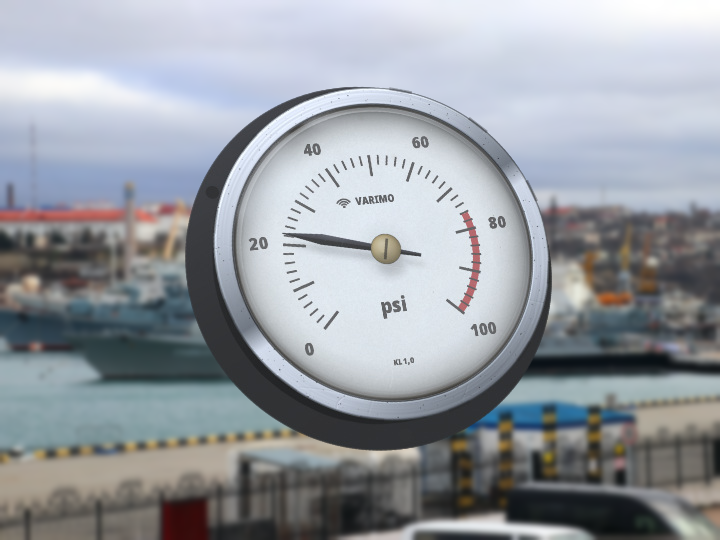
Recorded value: **22** psi
